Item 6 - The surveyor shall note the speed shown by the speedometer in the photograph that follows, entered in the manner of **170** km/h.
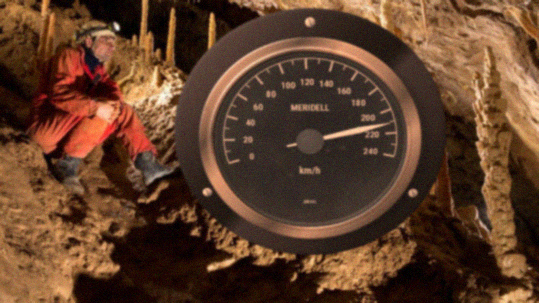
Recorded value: **210** km/h
